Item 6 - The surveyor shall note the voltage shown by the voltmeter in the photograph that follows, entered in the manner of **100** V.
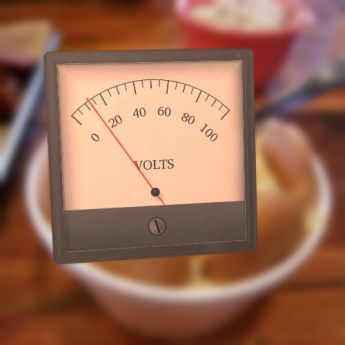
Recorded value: **12.5** V
